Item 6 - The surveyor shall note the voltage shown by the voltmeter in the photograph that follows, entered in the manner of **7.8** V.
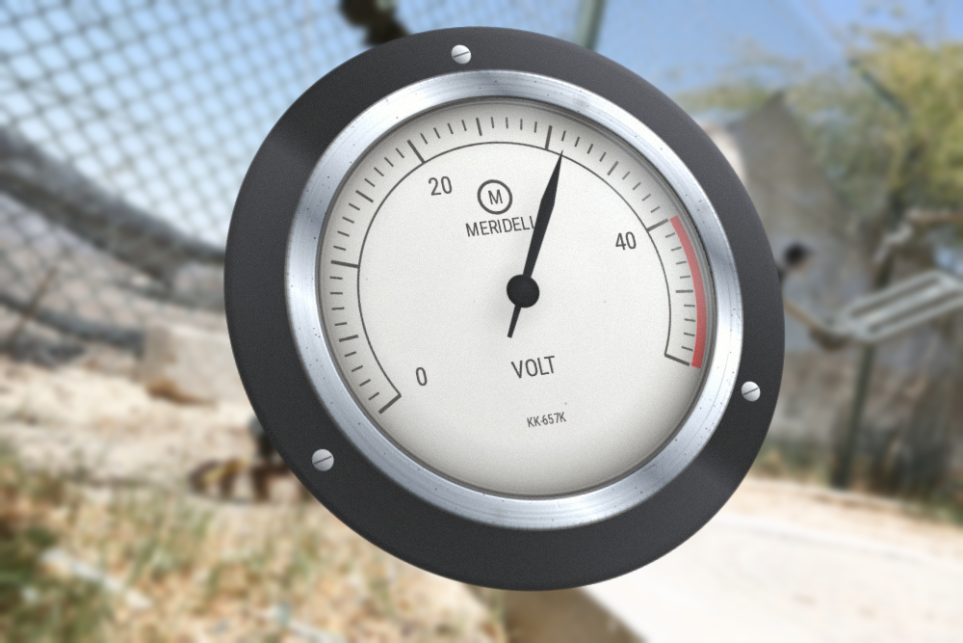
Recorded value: **31** V
